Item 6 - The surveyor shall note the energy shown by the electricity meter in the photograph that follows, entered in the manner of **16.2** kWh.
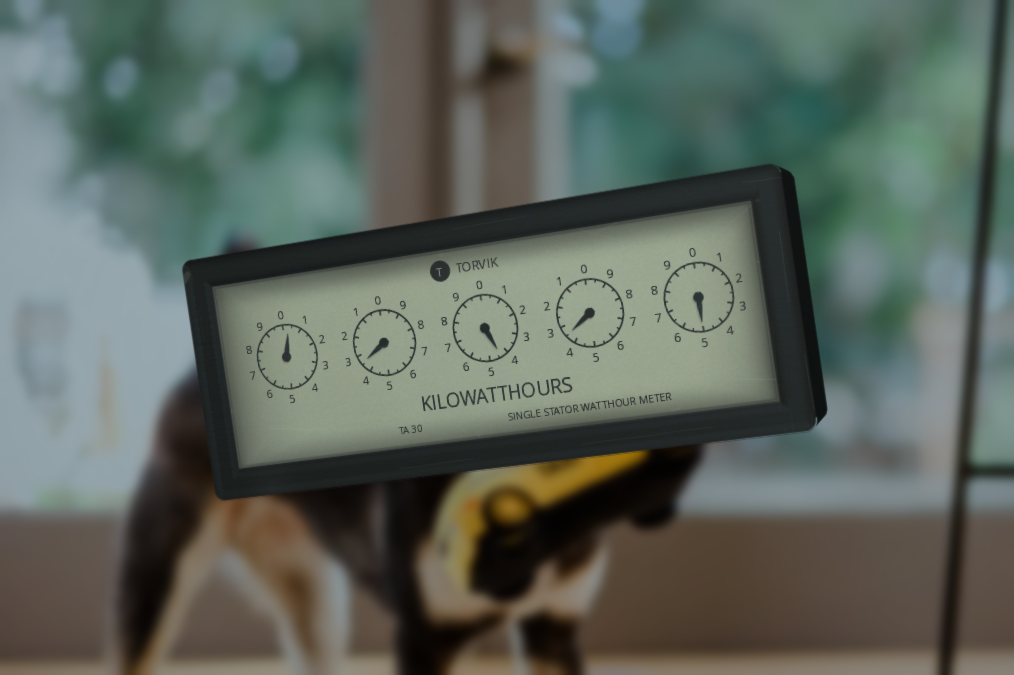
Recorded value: **3435** kWh
